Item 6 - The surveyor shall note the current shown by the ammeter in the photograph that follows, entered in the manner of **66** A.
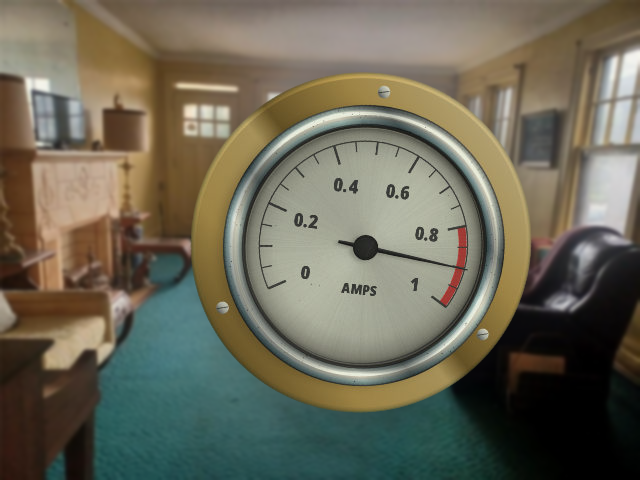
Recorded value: **0.9** A
